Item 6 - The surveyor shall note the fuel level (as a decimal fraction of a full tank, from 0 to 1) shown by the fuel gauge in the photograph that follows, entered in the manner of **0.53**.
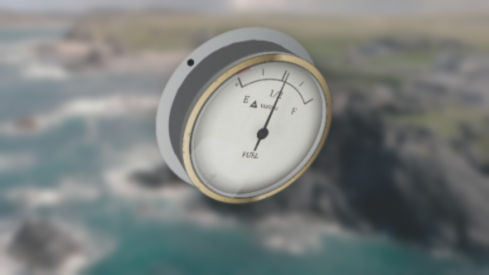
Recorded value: **0.5**
